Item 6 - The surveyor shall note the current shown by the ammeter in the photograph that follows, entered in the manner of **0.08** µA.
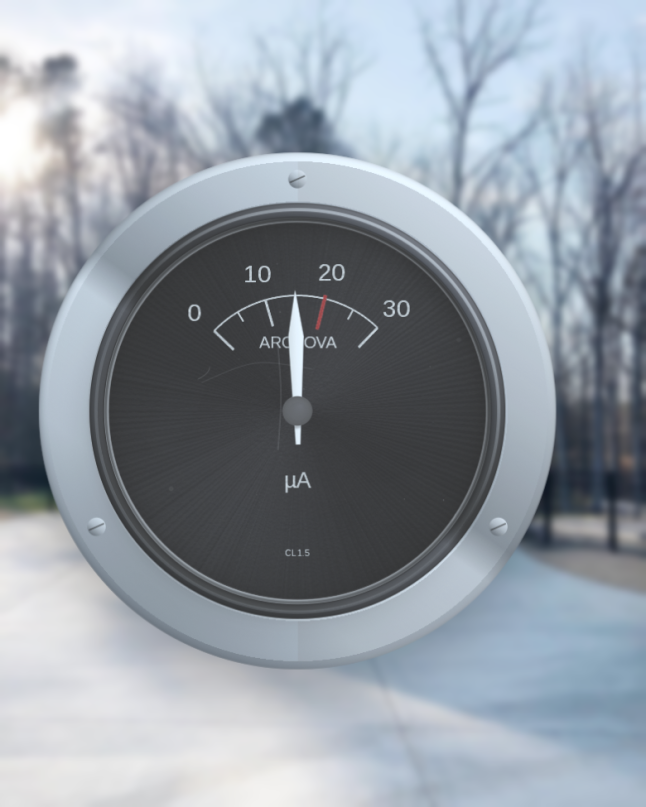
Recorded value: **15** µA
